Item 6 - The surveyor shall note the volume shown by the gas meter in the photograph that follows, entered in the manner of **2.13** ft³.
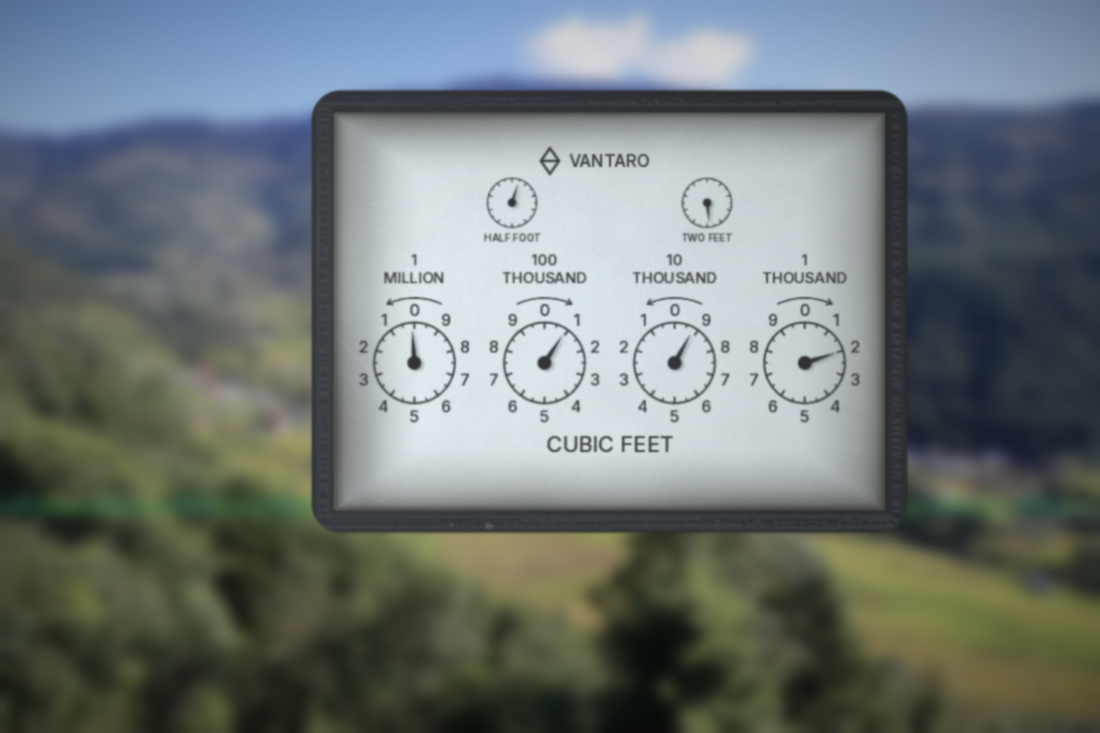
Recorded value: **9200** ft³
